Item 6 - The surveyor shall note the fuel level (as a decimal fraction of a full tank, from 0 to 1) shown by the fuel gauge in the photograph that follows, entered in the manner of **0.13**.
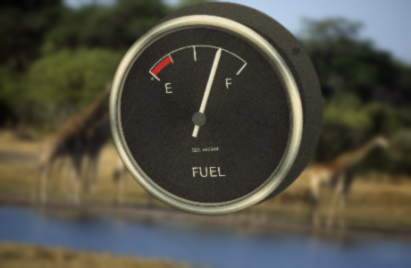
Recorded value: **0.75**
